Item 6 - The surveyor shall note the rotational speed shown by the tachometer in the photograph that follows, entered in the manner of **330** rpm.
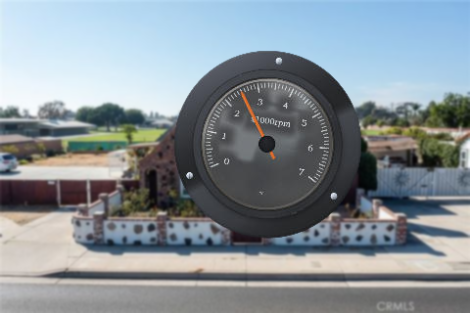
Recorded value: **2500** rpm
